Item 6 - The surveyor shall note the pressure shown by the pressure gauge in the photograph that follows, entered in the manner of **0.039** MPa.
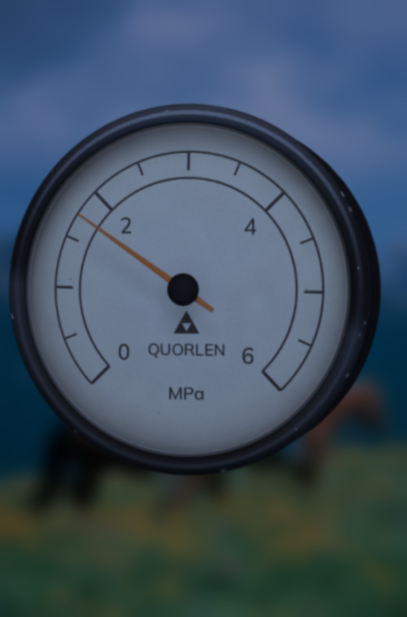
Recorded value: **1.75** MPa
